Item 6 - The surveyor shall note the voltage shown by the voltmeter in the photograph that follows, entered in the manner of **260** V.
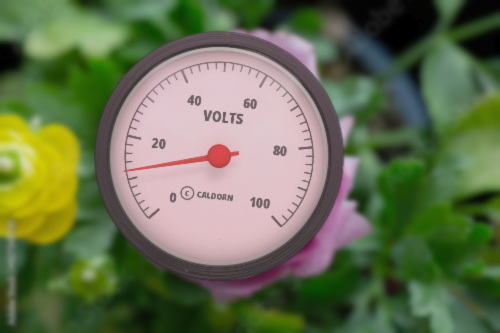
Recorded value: **12** V
